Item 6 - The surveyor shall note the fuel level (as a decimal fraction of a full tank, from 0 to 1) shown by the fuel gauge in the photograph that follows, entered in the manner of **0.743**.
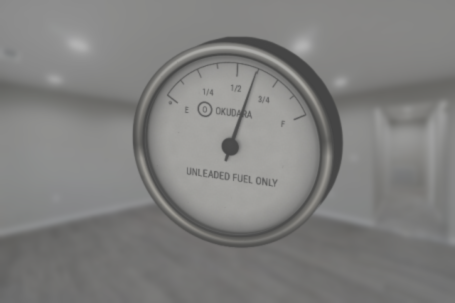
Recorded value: **0.625**
